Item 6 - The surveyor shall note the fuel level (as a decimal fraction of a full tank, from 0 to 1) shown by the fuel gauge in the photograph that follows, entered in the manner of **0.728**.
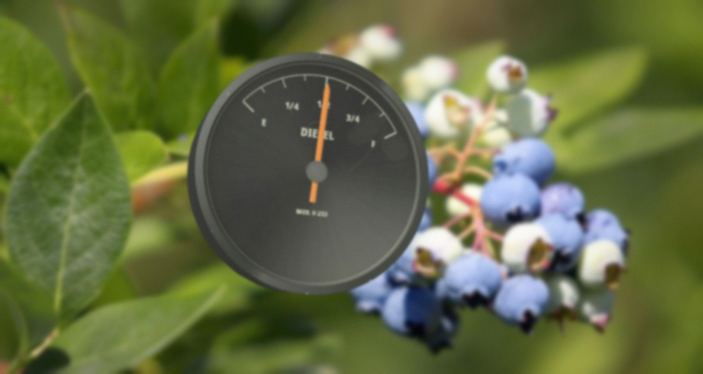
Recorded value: **0.5**
